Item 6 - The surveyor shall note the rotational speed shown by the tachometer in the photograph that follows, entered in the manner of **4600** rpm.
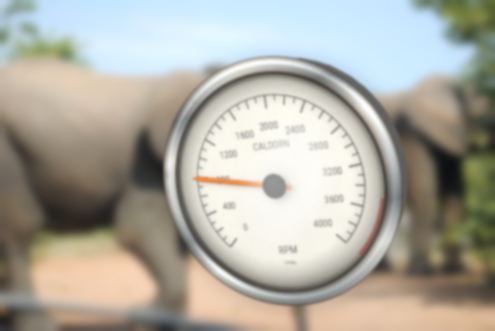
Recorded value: **800** rpm
